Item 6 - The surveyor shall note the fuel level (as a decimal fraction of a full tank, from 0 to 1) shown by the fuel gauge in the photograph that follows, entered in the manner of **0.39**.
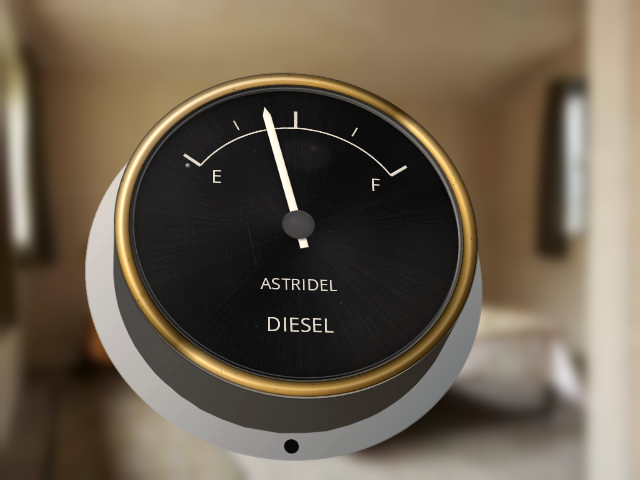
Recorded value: **0.375**
